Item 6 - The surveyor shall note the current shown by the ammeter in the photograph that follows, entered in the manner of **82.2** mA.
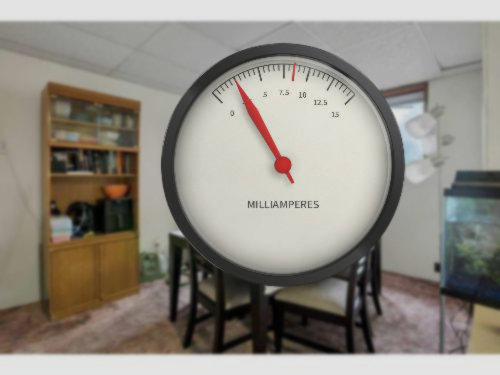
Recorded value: **2.5** mA
